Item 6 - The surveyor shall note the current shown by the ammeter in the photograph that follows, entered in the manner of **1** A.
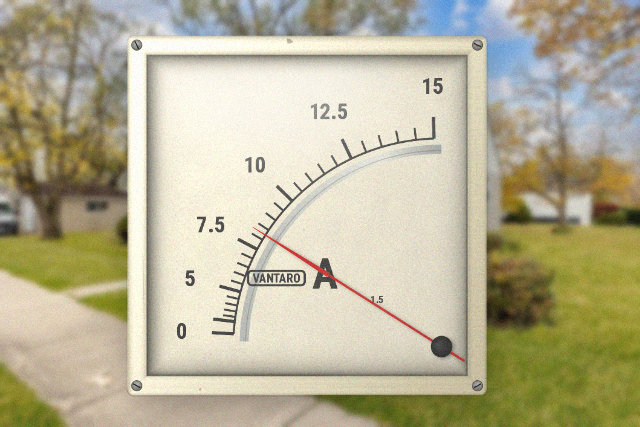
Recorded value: **8.25** A
